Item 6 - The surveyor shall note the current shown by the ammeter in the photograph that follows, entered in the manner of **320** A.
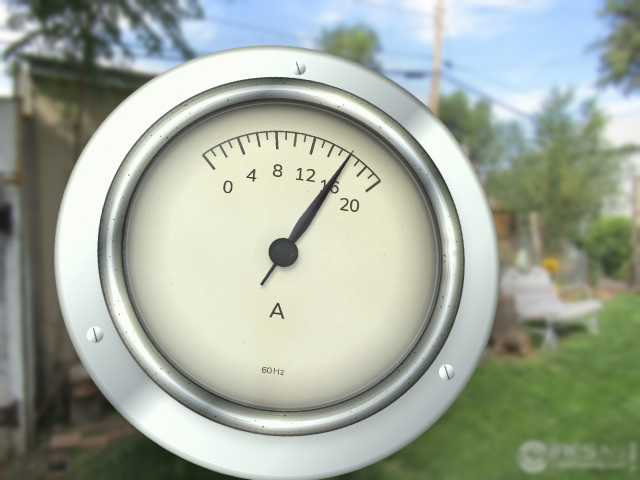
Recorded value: **16** A
